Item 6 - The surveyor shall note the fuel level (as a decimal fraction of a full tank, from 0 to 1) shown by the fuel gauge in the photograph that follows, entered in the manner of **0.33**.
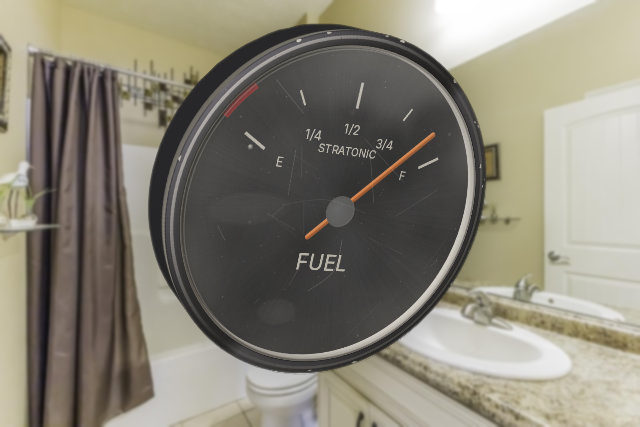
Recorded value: **0.875**
